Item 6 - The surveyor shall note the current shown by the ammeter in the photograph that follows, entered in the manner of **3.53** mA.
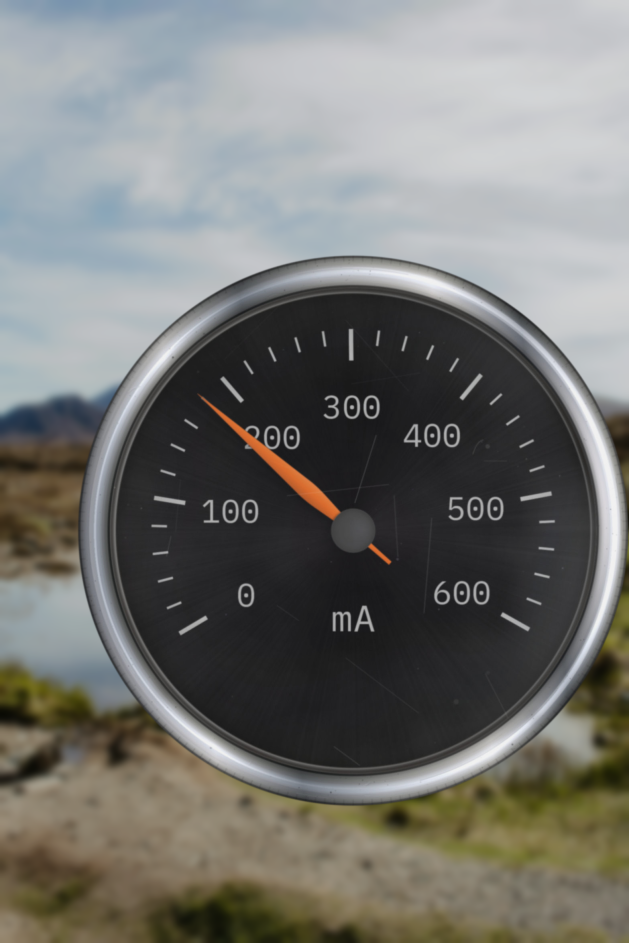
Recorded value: **180** mA
